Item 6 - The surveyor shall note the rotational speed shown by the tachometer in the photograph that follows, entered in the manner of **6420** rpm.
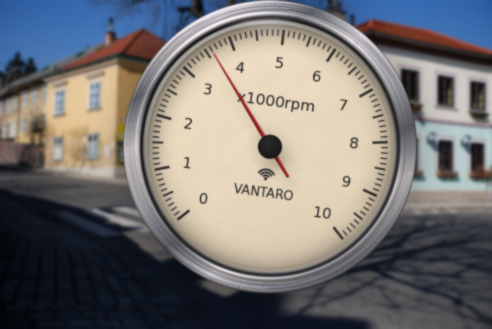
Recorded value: **3600** rpm
